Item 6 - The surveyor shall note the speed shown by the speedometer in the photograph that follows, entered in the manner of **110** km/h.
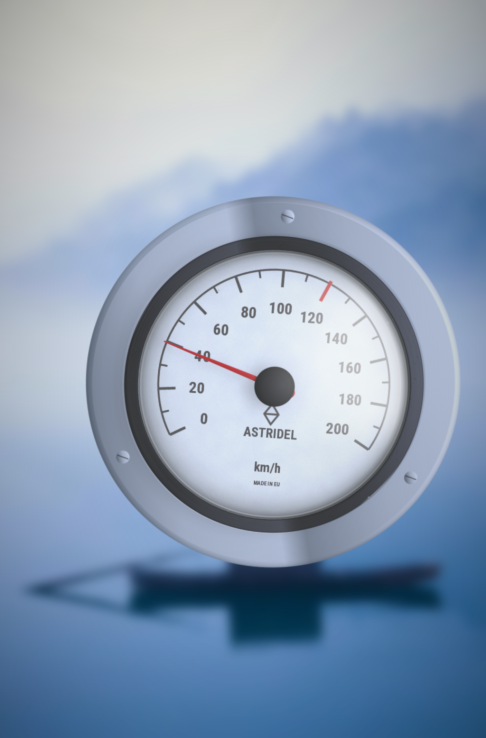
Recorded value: **40** km/h
